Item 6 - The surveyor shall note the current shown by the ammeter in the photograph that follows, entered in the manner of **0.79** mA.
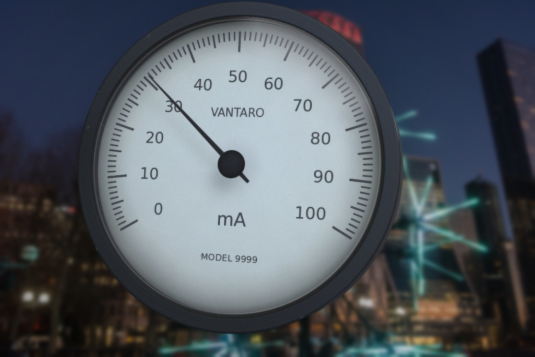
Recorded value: **31** mA
